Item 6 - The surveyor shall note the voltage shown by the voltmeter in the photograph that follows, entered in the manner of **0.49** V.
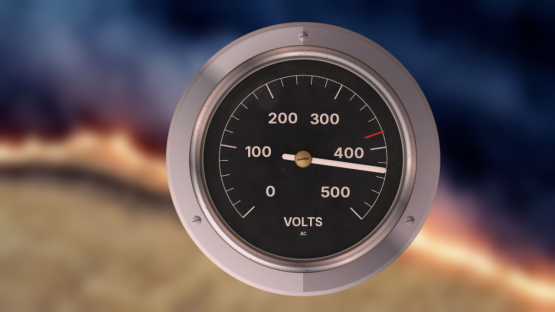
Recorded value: **430** V
